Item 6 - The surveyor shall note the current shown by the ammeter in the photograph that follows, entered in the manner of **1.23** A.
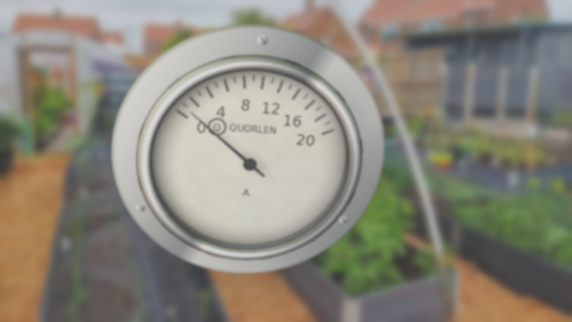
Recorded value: **1** A
